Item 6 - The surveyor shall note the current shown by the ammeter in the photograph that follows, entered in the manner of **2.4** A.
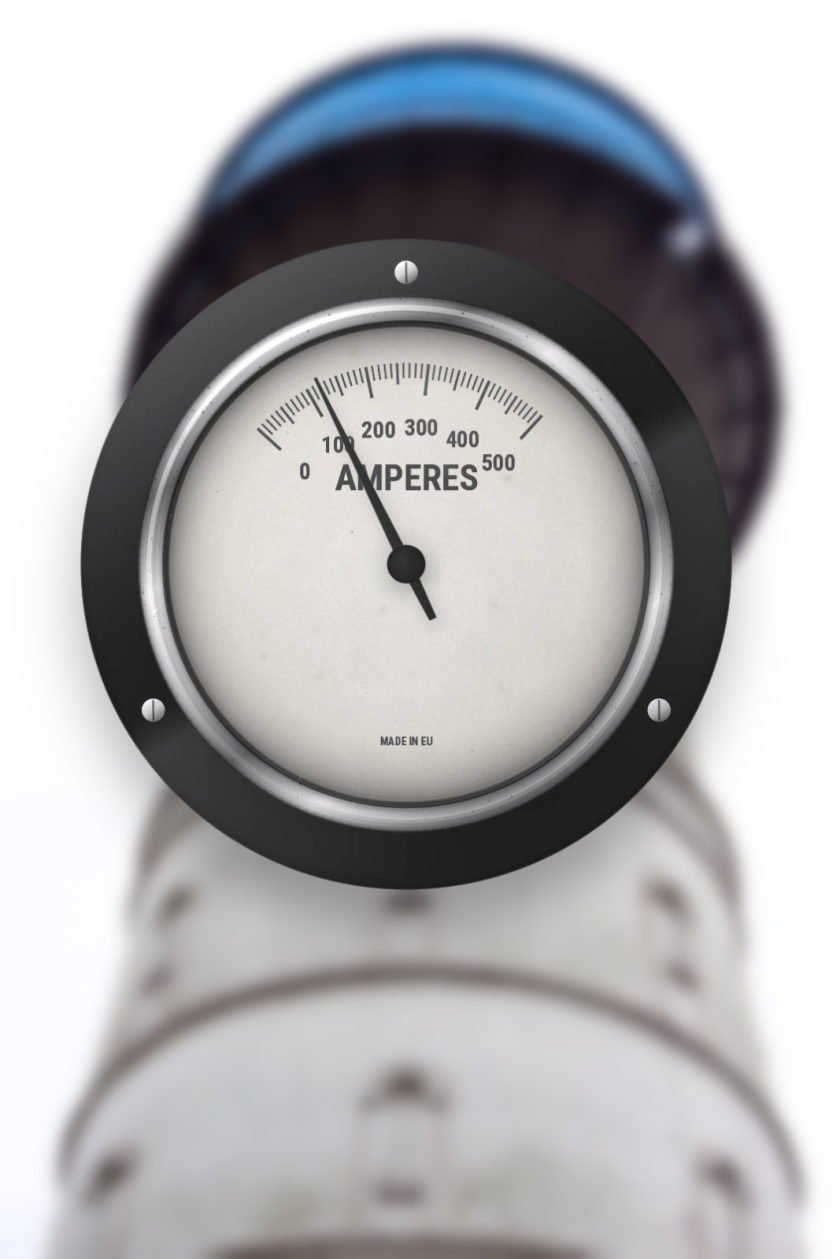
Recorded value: **120** A
